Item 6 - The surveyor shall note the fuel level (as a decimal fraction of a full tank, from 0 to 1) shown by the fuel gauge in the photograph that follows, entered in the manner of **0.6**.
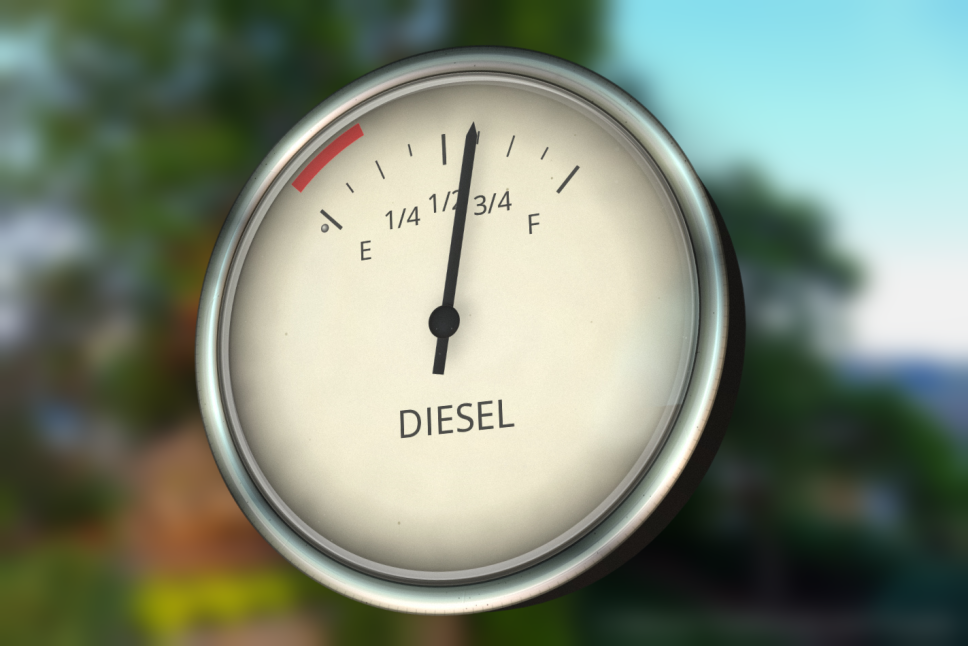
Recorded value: **0.625**
